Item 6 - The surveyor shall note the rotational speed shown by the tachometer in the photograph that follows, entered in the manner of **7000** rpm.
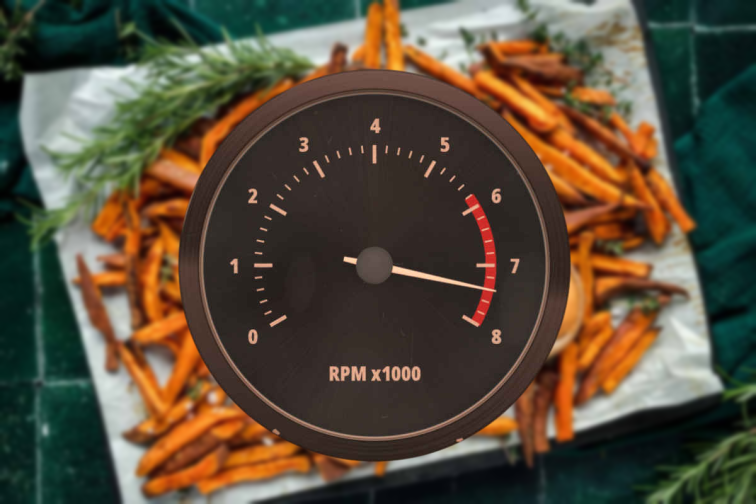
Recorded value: **7400** rpm
